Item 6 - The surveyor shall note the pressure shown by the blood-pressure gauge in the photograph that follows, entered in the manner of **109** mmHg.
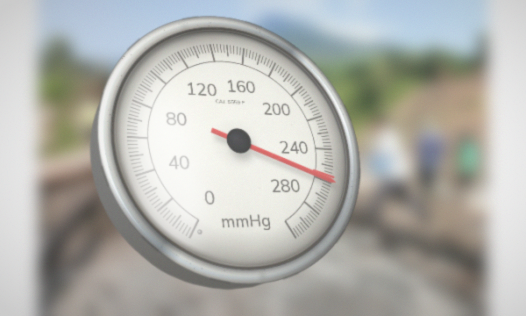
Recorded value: **260** mmHg
